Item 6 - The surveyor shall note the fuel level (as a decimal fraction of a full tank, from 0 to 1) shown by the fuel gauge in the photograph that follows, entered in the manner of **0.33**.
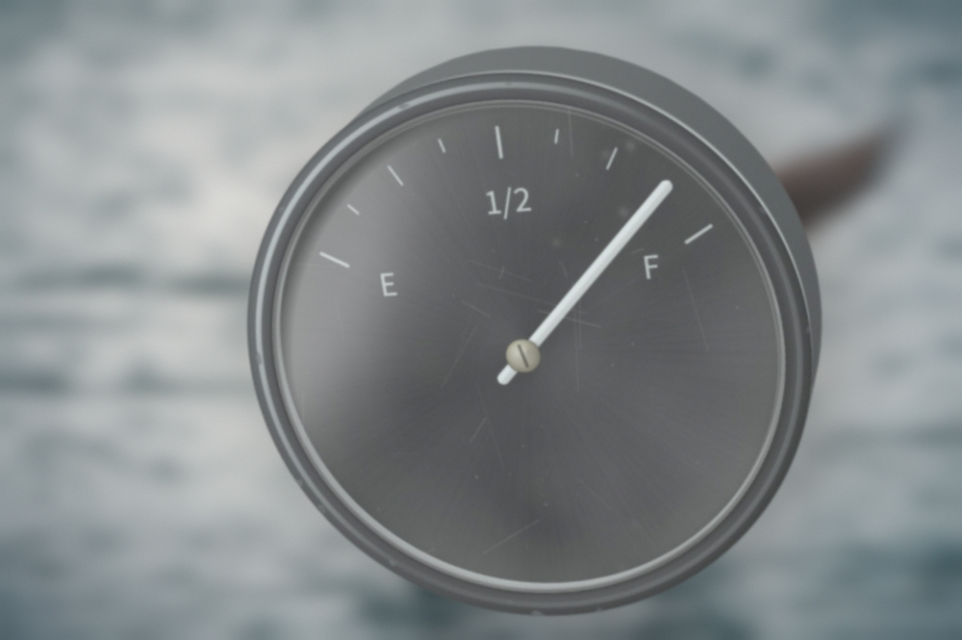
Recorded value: **0.875**
